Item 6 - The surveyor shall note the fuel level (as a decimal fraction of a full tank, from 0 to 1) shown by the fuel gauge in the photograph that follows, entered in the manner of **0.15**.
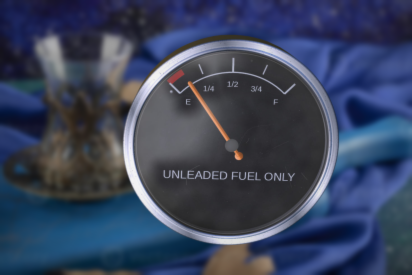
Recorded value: **0.125**
